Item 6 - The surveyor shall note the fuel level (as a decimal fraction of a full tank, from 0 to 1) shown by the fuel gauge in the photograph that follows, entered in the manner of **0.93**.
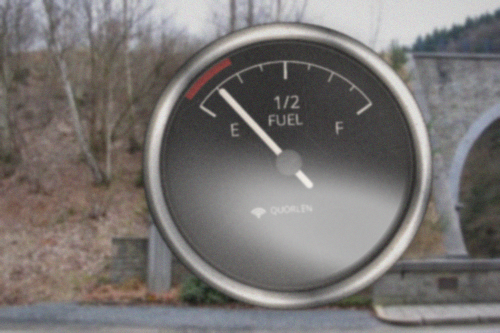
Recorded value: **0.125**
